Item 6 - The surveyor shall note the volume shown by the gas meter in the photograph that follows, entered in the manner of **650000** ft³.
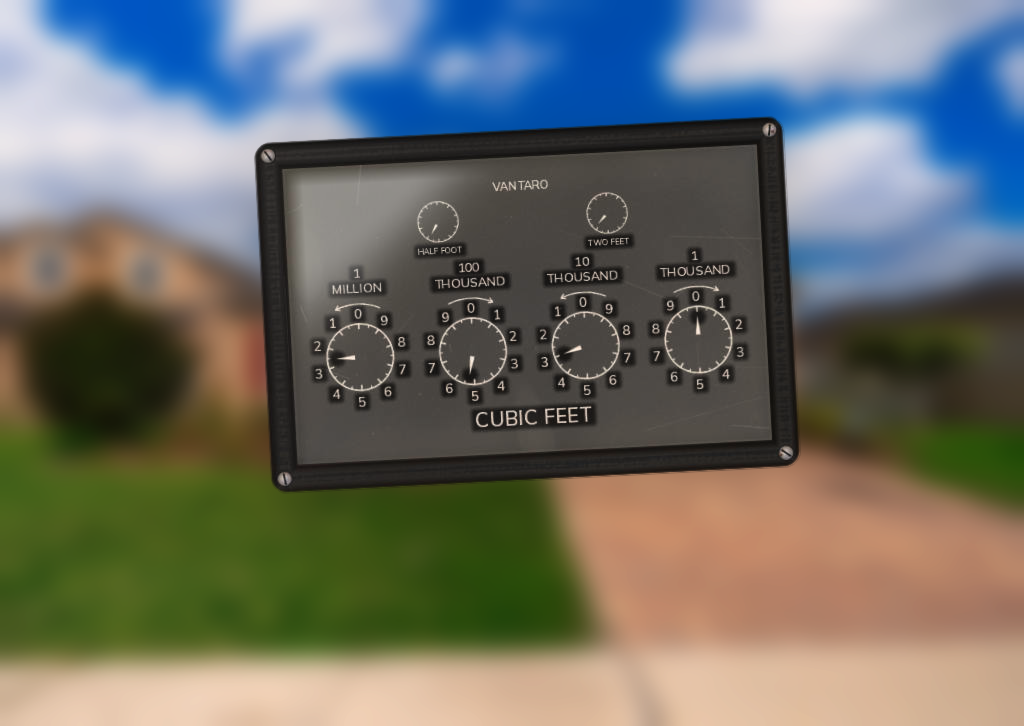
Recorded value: **253000** ft³
